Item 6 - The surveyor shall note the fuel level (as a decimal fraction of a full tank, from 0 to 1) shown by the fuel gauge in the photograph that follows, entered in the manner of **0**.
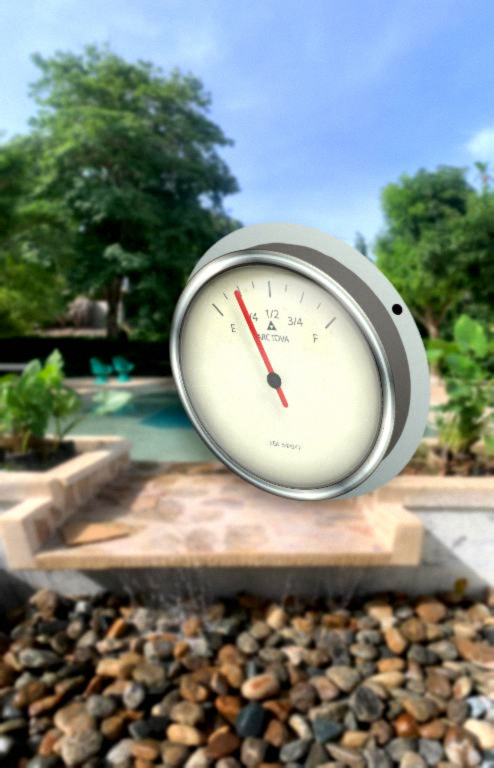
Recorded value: **0.25**
